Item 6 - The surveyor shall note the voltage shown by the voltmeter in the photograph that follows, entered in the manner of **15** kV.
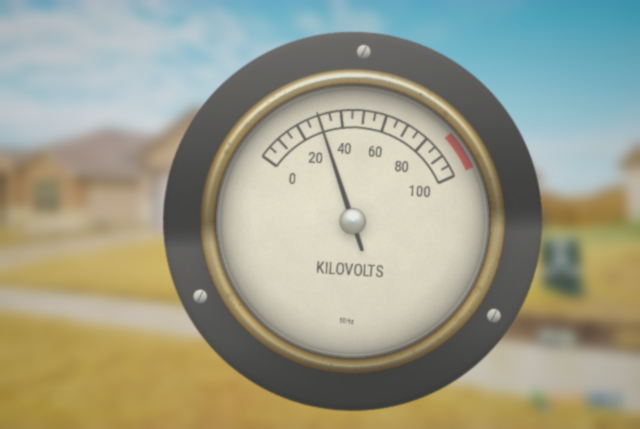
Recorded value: **30** kV
